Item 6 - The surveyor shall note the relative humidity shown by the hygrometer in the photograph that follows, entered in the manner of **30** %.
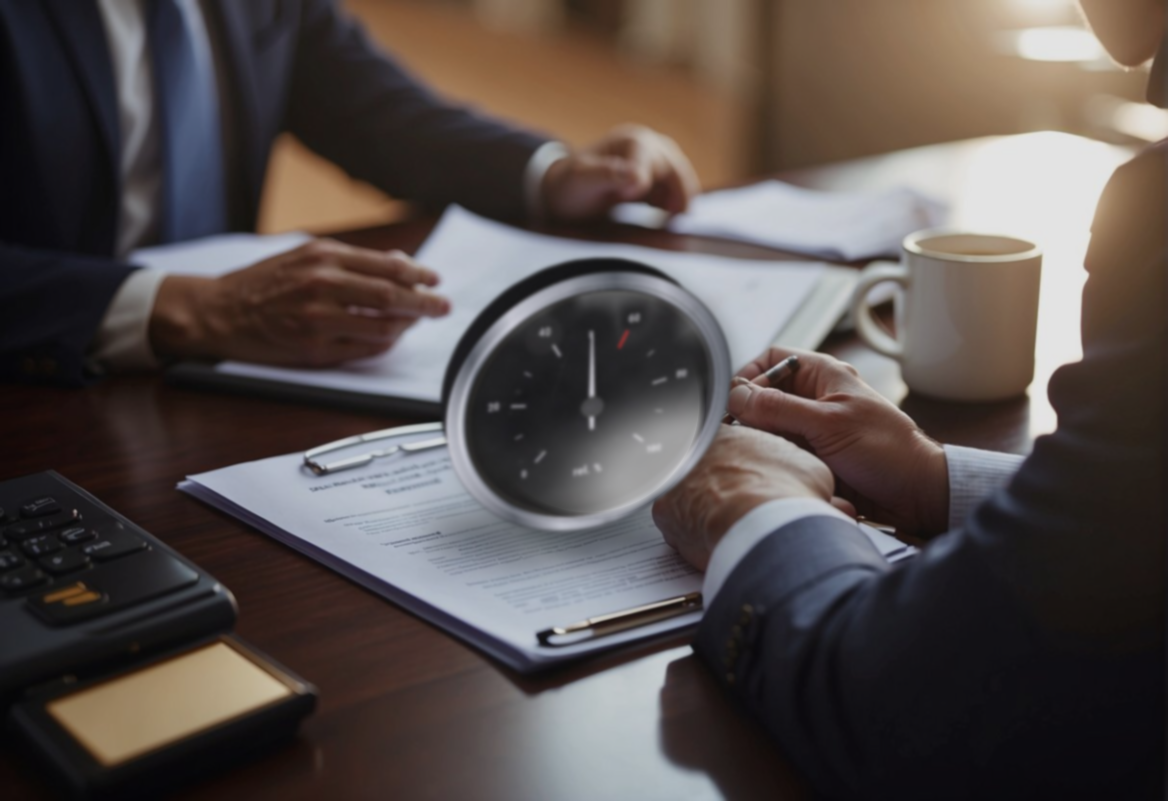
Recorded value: **50** %
